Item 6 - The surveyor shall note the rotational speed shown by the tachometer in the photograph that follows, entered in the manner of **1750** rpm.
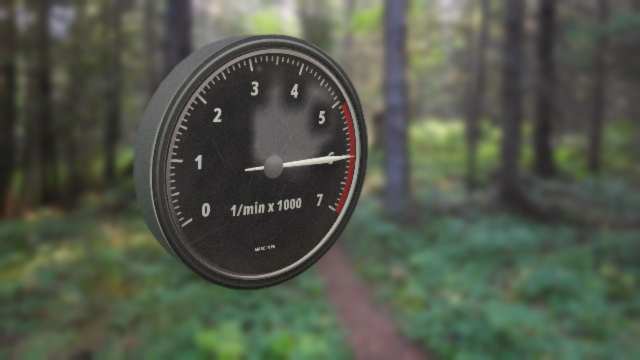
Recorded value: **6000** rpm
